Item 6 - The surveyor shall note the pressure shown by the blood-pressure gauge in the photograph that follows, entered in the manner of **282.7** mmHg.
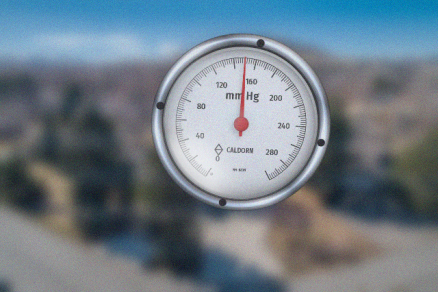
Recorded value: **150** mmHg
